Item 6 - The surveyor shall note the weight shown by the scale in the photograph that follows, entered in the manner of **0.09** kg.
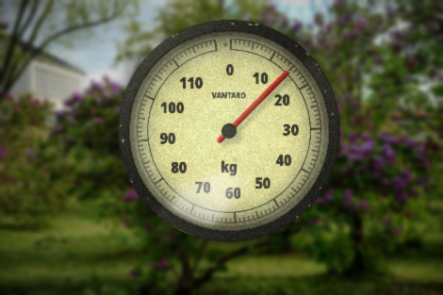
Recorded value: **15** kg
